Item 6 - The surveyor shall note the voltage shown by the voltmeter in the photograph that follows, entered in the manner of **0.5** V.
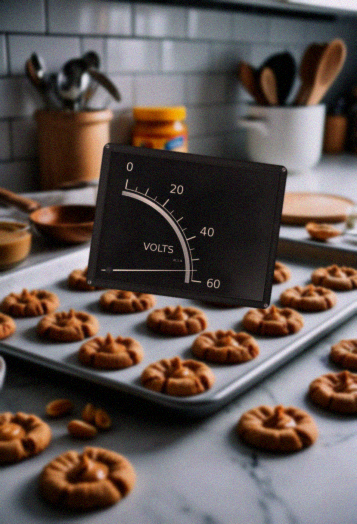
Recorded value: **55** V
